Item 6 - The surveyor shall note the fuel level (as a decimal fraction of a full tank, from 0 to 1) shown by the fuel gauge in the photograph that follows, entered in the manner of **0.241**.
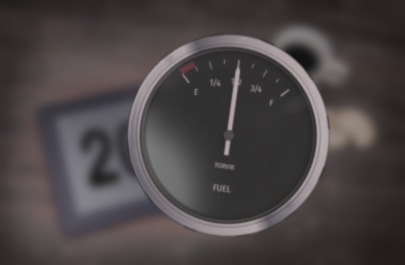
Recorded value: **0.5**
